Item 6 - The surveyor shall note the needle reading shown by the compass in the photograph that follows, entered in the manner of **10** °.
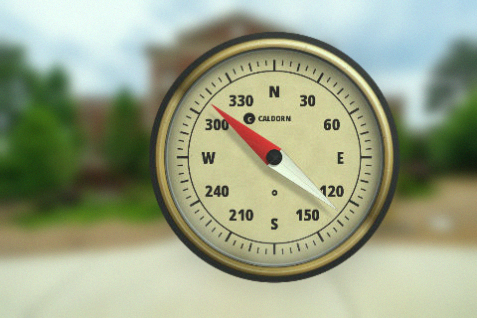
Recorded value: **310** °
